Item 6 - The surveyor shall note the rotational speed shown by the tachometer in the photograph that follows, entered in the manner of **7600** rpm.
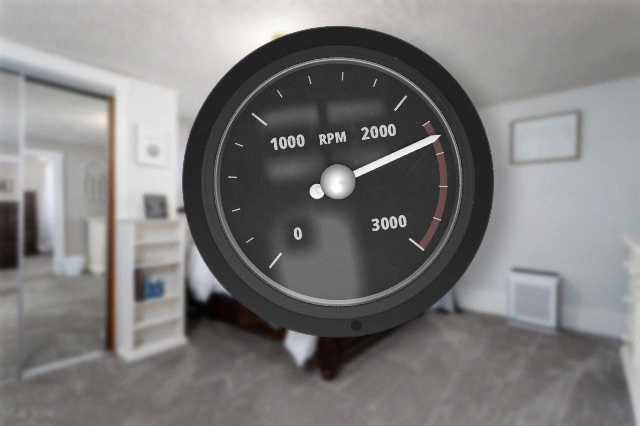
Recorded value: **2300** rpm
